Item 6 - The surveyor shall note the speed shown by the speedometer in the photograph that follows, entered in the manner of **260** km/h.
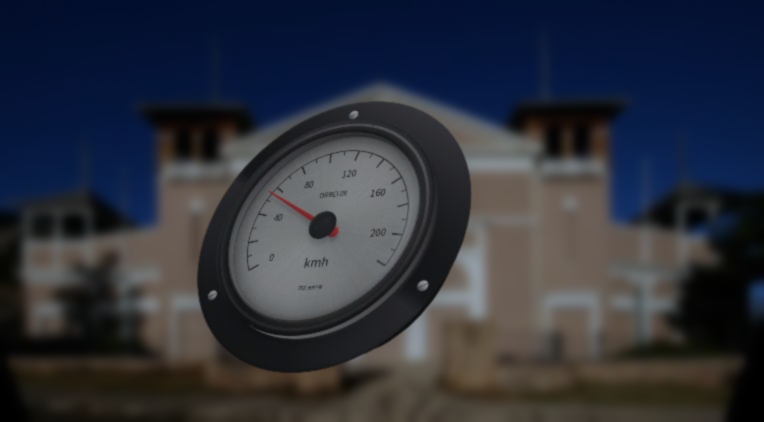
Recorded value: **55** km/h
